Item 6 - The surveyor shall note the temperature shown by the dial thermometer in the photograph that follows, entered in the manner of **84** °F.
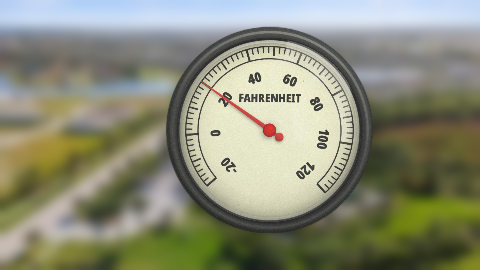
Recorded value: **20** °F
